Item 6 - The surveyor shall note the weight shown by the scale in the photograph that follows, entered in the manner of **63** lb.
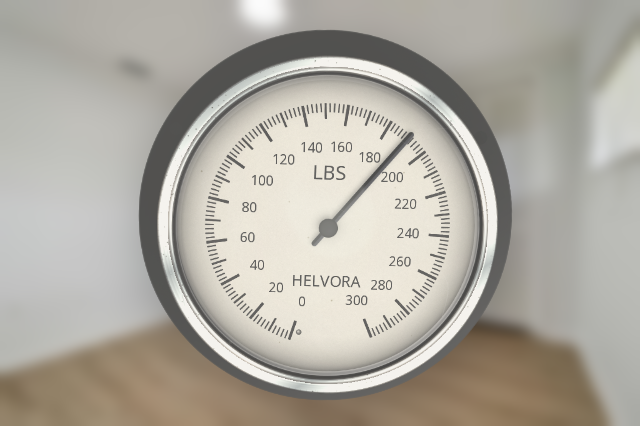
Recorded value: **190** lb
